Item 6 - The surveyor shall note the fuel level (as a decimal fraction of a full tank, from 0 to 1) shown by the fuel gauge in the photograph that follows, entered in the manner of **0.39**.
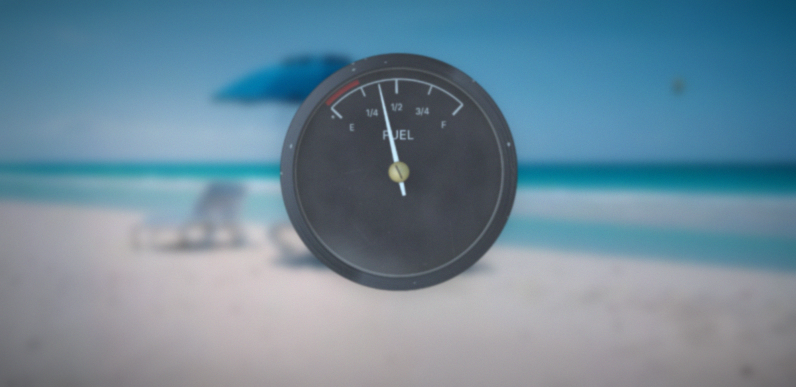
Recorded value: **0.375**
